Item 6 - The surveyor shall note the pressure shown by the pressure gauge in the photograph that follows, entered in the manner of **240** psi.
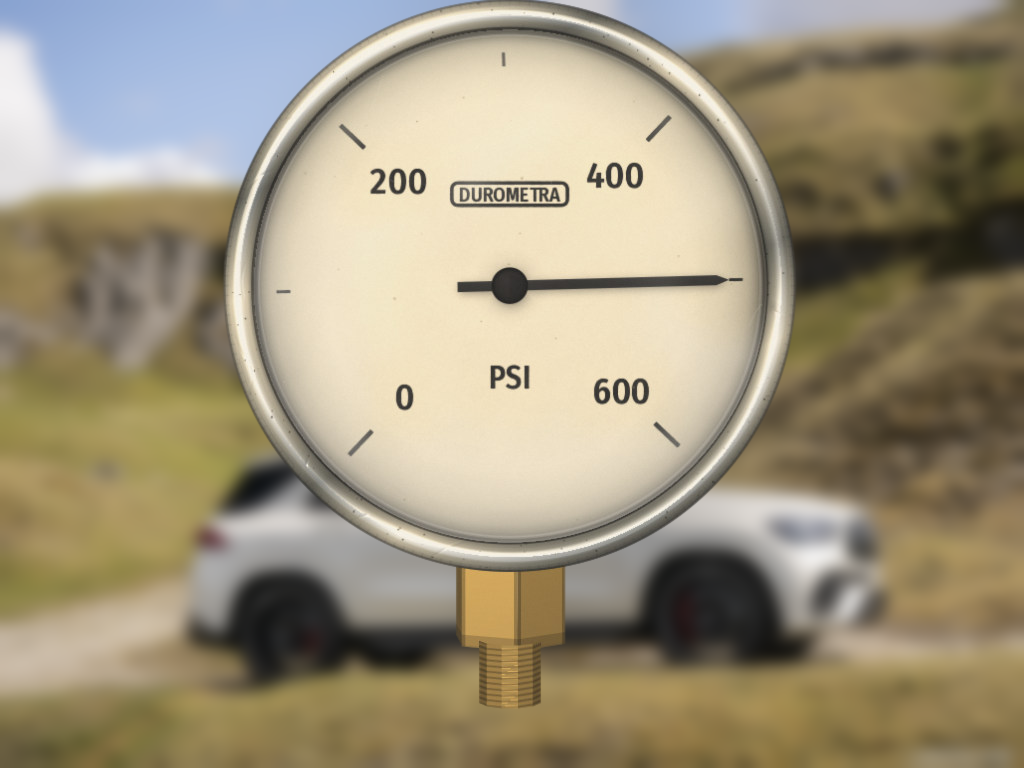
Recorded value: **500** psi
